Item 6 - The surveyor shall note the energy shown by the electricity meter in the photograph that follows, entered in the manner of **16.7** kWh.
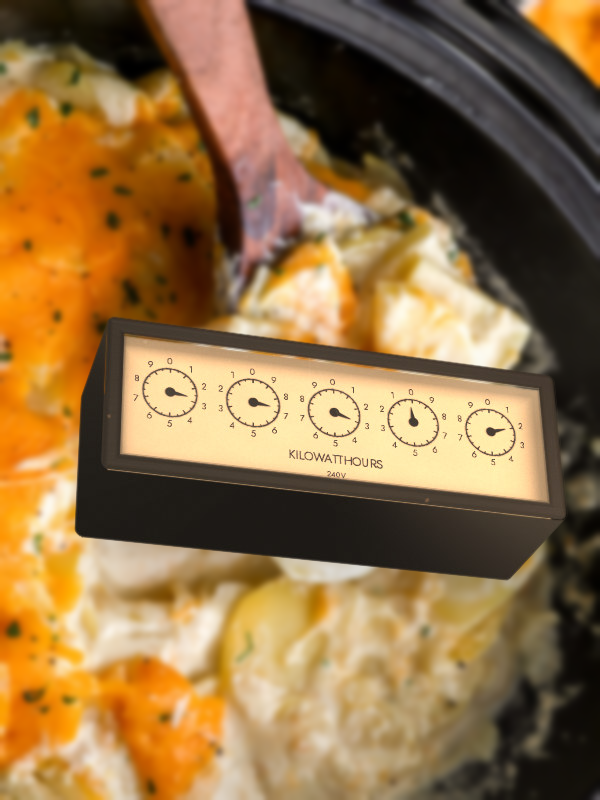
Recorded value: **27302** kWh
